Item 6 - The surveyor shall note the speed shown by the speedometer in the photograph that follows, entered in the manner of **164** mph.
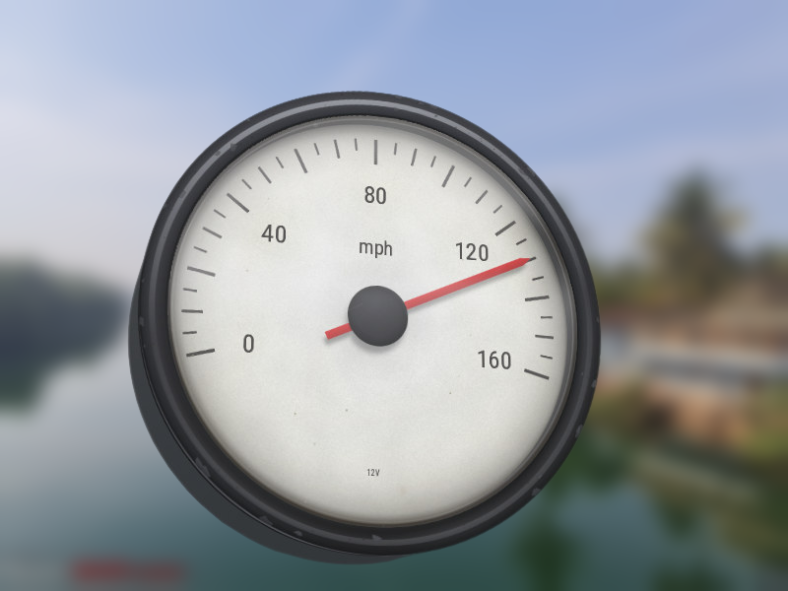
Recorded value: **130** mph
